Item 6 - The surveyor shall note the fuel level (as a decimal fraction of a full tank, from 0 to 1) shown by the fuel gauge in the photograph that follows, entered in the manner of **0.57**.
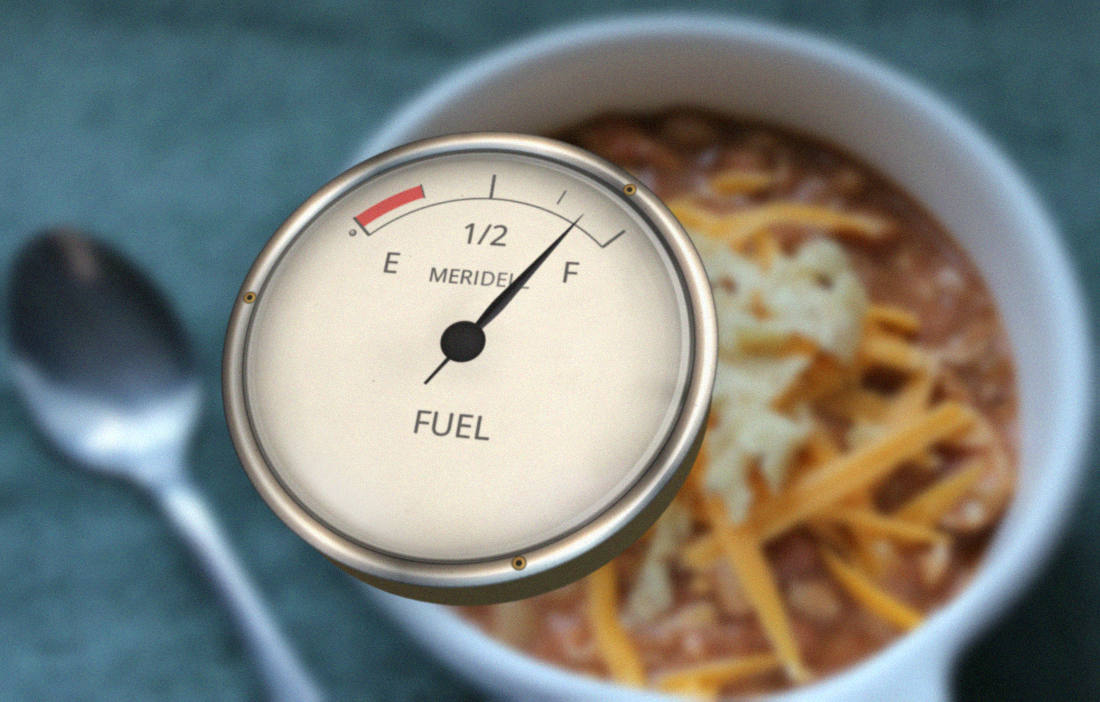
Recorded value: **0.875**
